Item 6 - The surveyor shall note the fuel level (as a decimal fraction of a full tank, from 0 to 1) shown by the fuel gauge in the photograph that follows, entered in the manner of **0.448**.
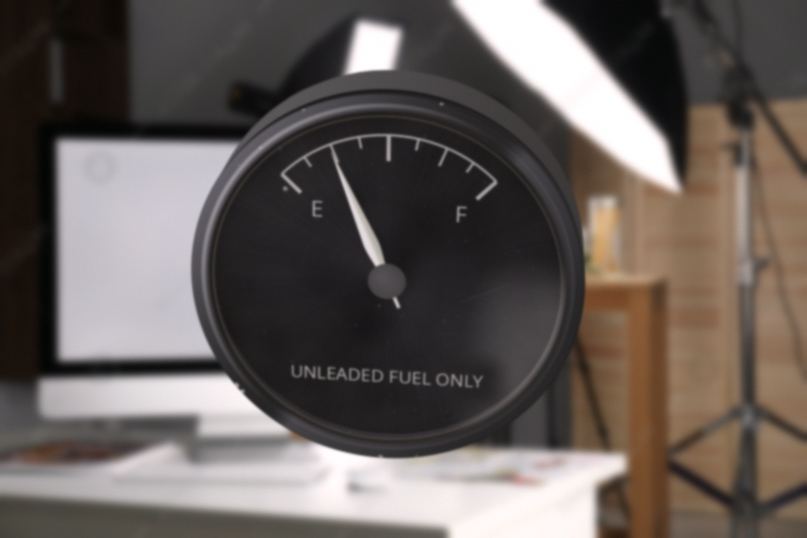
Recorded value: **0.25**
